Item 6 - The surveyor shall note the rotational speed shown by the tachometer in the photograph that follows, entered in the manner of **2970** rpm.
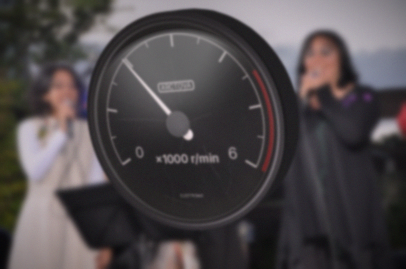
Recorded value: **2000** rpm
